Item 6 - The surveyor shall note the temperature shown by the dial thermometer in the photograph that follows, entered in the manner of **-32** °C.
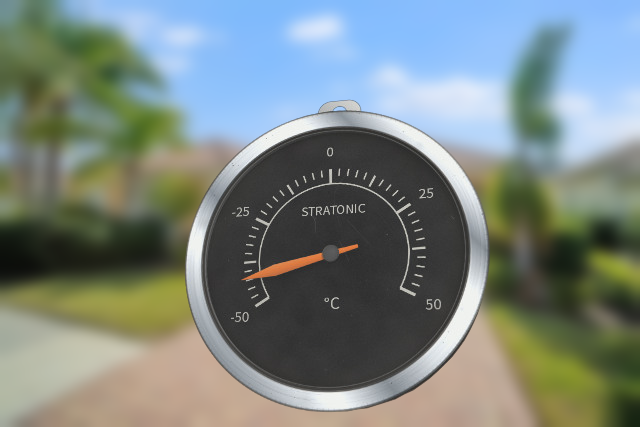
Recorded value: **-42.5** °C
